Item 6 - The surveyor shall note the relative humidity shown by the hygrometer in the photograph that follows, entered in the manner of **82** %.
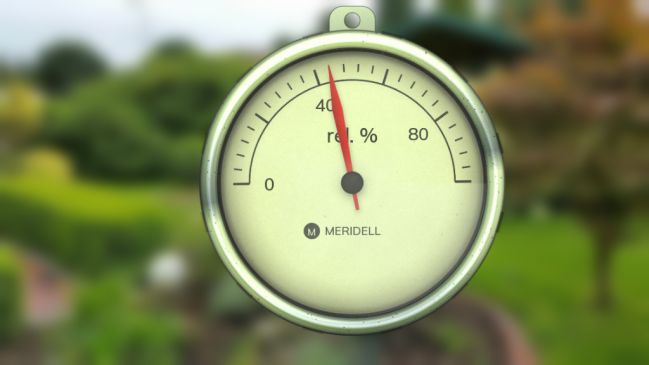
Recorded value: **44** %
